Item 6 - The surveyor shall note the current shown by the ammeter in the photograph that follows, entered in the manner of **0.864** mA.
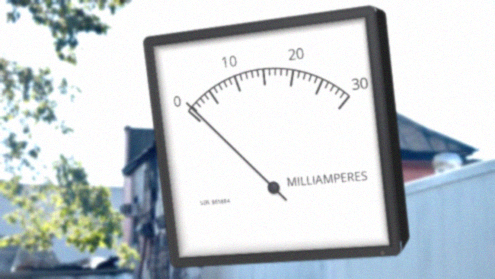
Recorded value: **1** mA
